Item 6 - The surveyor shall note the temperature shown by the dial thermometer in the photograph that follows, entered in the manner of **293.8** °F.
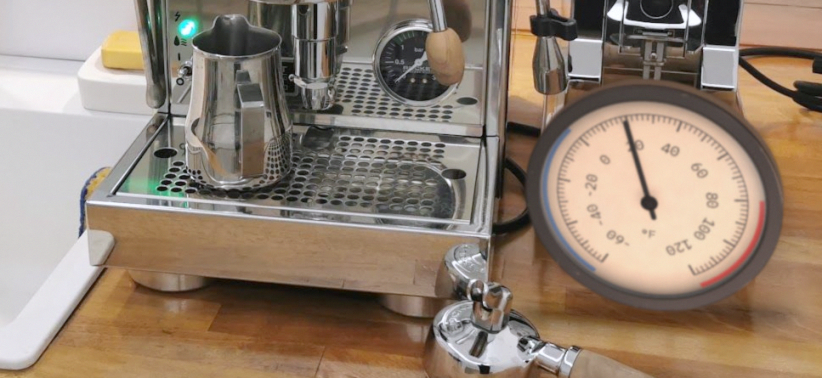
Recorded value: **20** °F
